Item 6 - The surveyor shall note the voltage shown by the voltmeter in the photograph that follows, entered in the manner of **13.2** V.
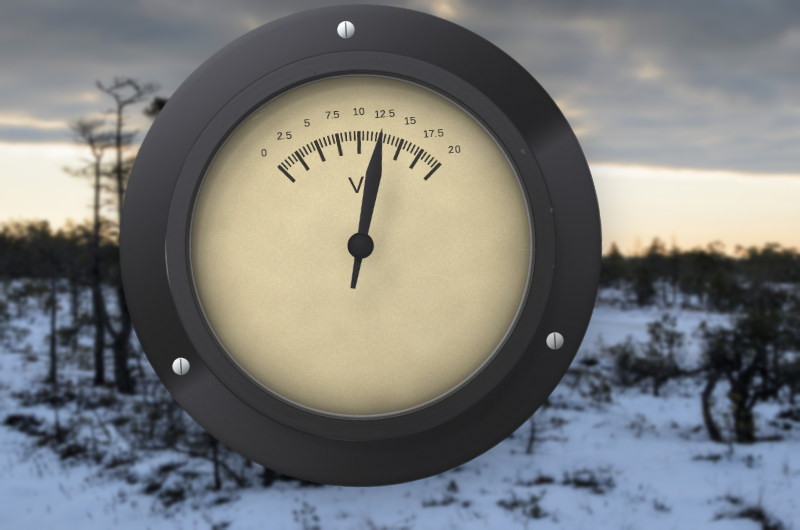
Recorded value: **12.5** V
